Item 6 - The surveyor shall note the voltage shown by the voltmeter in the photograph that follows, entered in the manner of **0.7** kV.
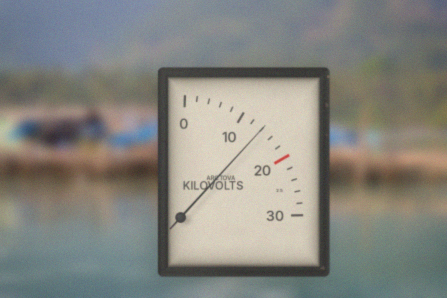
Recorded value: **14** kV
